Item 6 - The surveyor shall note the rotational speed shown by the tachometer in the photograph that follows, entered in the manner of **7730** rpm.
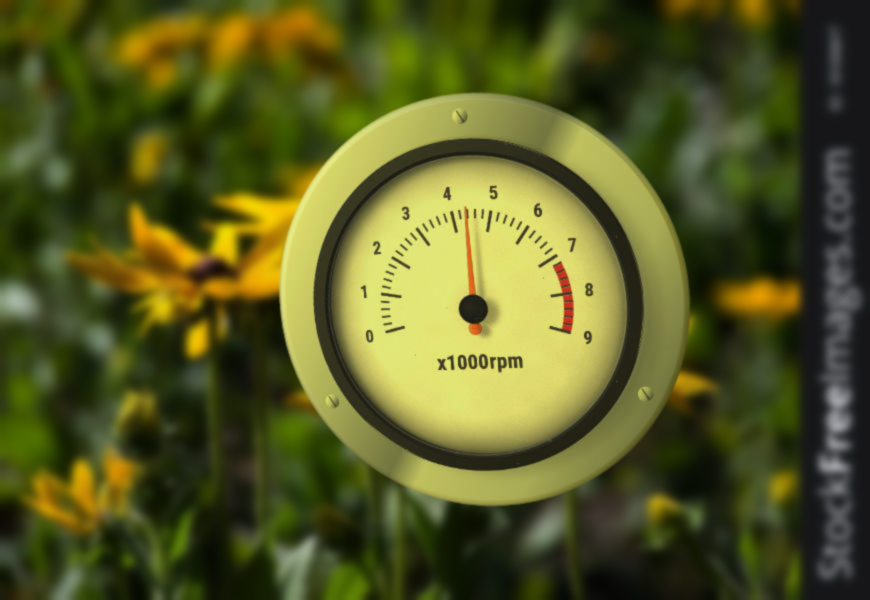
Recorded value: **4400** rpm
